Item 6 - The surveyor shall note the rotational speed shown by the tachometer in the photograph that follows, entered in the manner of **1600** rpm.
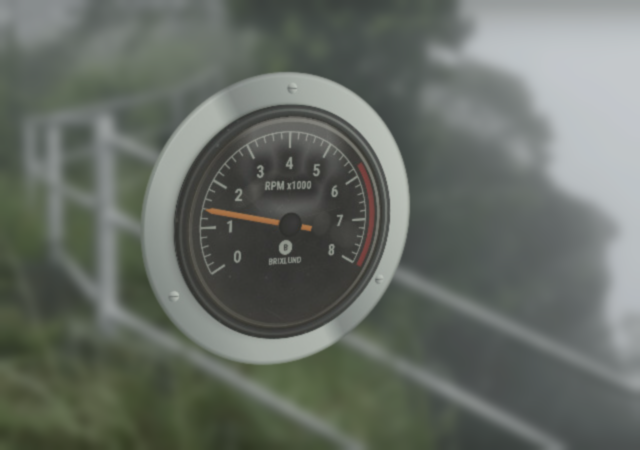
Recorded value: **1400** rpm
